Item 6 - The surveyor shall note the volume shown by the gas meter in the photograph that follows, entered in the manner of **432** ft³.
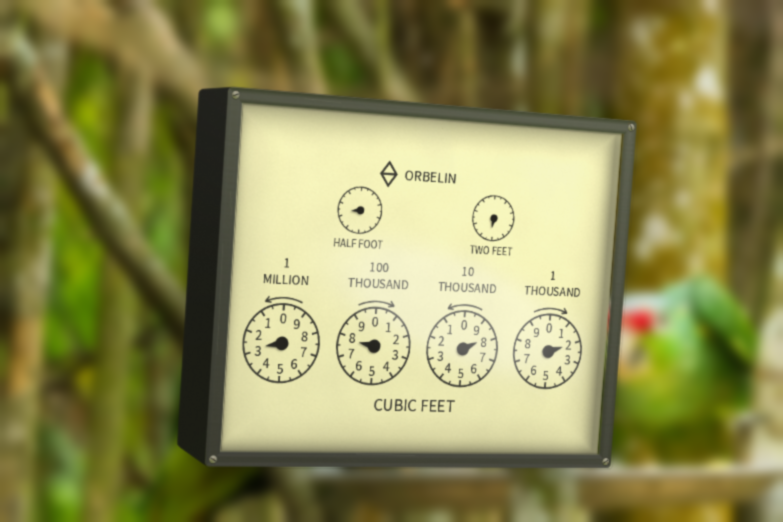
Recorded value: **278200** ft³
